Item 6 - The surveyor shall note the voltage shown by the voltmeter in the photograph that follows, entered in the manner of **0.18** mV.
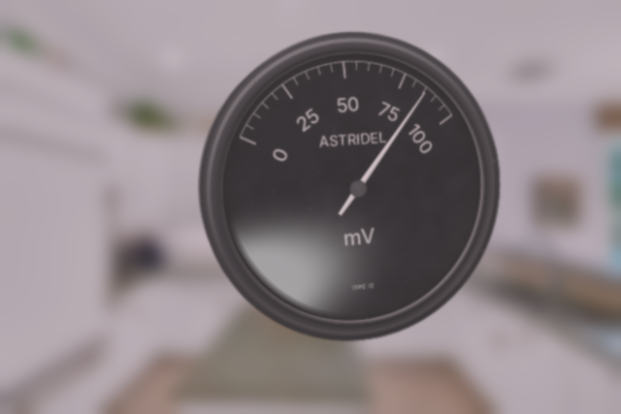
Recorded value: **85** mV
